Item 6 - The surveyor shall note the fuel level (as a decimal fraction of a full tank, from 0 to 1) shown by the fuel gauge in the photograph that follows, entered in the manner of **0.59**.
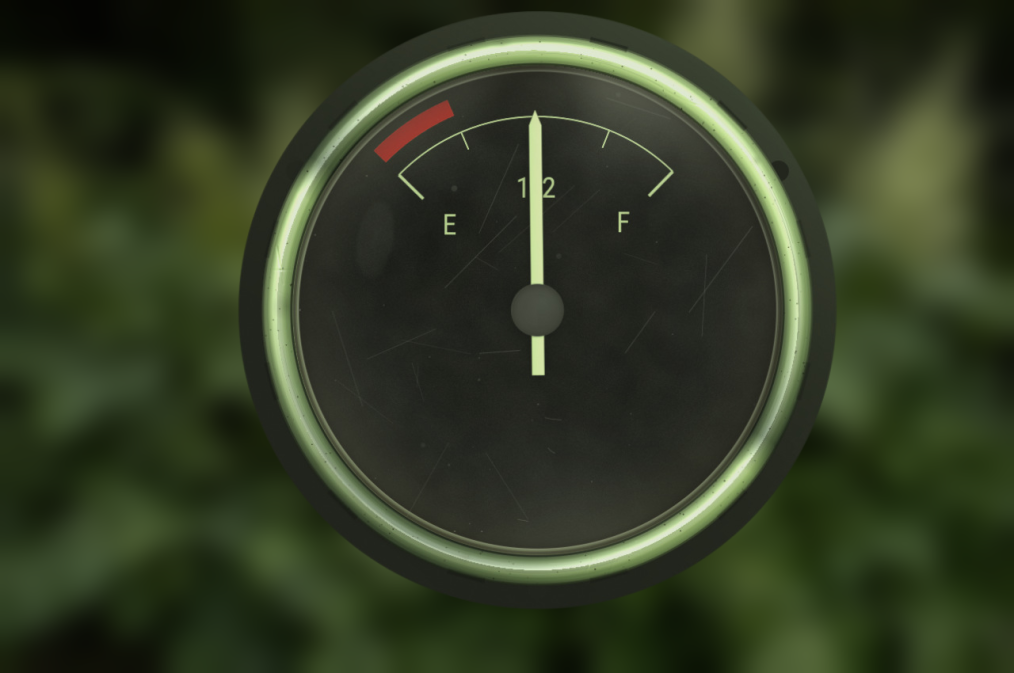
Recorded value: **0.5**
